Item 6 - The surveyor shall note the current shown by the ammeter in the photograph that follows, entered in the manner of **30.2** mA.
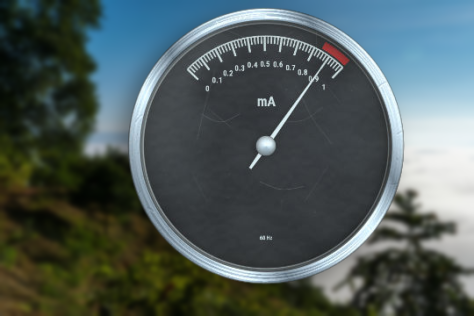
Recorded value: **0.9** mA
